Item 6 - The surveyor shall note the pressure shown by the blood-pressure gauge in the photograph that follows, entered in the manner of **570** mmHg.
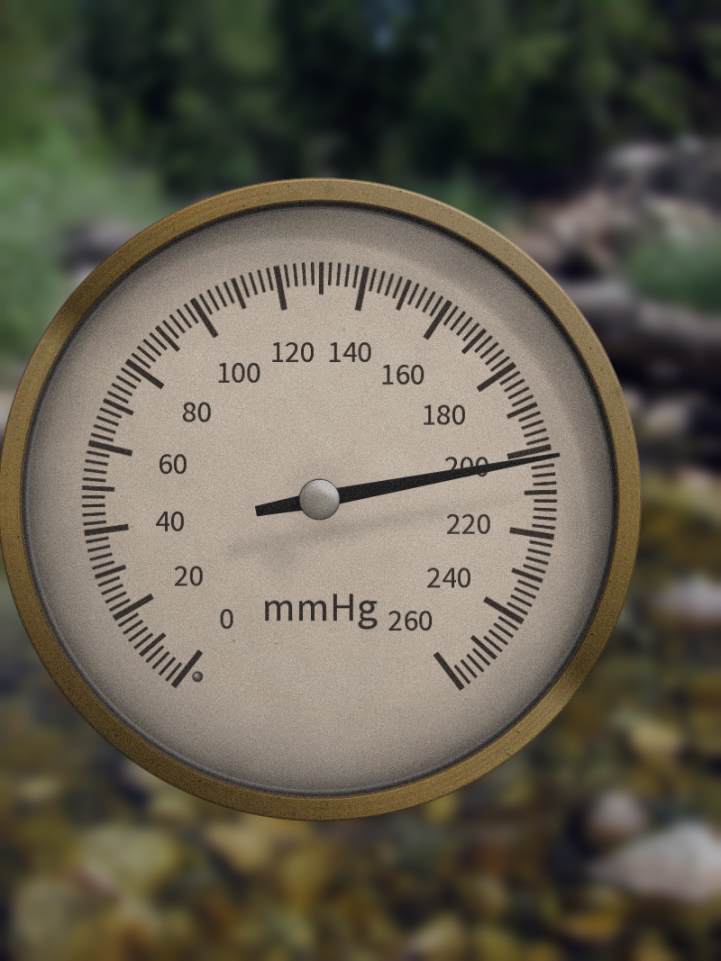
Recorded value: **202** mmHg
